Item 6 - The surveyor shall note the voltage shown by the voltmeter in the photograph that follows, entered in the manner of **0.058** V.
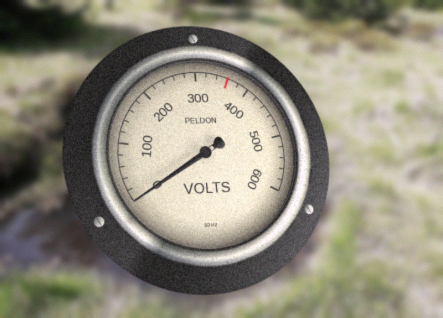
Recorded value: **0** V
